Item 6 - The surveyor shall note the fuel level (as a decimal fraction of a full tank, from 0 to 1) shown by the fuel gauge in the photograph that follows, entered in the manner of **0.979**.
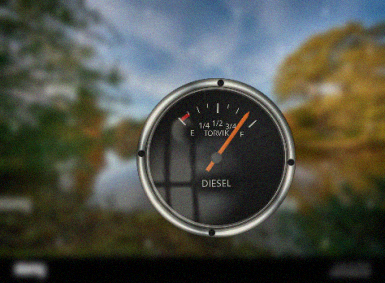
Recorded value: **0.875**
